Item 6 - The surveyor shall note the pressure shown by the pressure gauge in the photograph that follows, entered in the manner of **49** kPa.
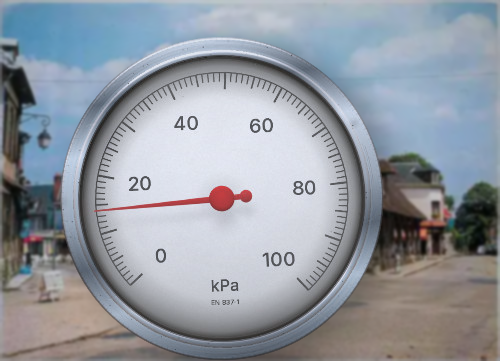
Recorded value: **14** kPa
